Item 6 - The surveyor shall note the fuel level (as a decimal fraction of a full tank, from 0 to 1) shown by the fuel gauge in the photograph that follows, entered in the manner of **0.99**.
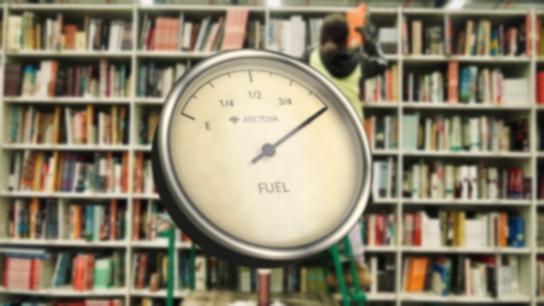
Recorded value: **1**
